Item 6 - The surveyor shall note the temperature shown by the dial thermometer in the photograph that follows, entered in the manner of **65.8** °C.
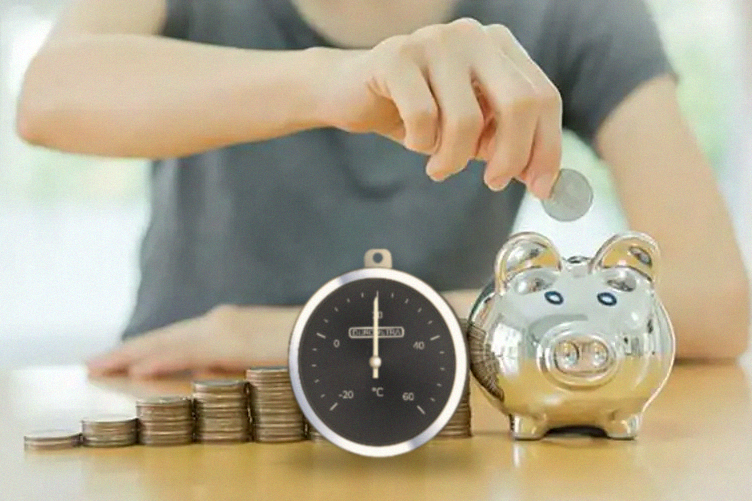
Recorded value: **20** °C
